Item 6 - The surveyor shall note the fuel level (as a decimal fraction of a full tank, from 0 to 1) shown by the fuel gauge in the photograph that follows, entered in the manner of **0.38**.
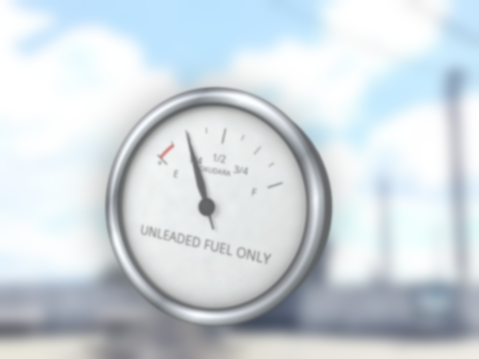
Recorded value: **0.25**
